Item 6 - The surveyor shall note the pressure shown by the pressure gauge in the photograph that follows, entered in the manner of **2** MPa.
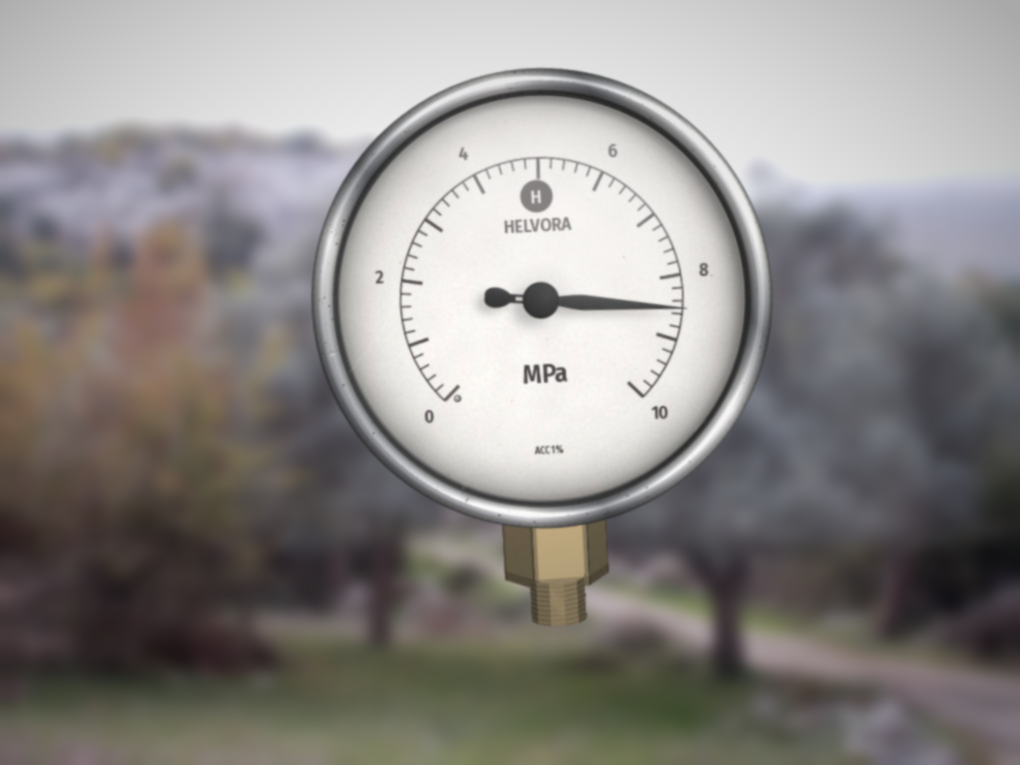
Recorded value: **8.5** MPa
